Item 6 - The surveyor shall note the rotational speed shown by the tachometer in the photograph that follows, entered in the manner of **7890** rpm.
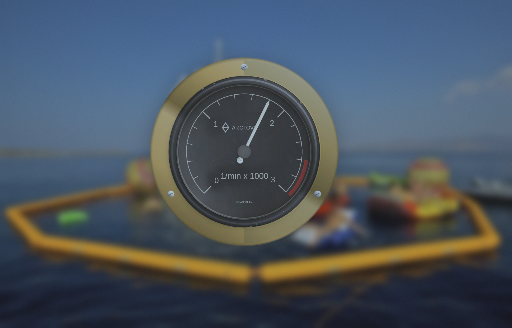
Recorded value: **1800** rpm
